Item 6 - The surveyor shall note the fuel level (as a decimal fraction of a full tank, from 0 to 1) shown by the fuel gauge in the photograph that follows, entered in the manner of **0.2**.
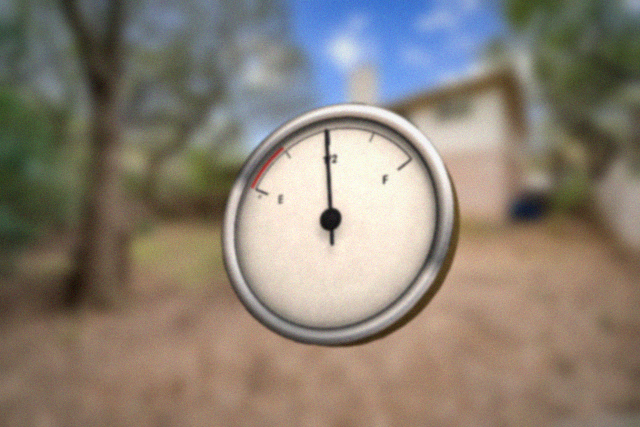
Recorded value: **0.5**
